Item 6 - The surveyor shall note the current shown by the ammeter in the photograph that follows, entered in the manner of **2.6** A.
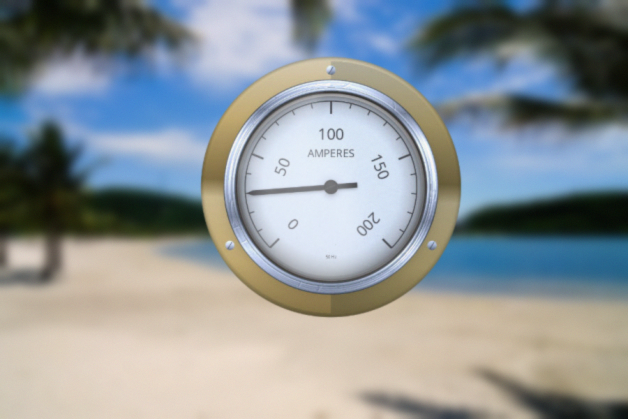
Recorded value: **30** A
